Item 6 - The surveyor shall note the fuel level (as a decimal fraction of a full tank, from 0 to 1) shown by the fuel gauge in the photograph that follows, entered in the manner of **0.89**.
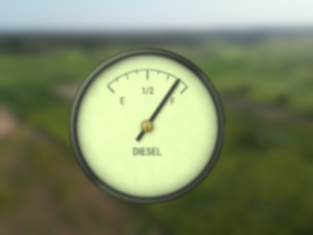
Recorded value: **0.875**
